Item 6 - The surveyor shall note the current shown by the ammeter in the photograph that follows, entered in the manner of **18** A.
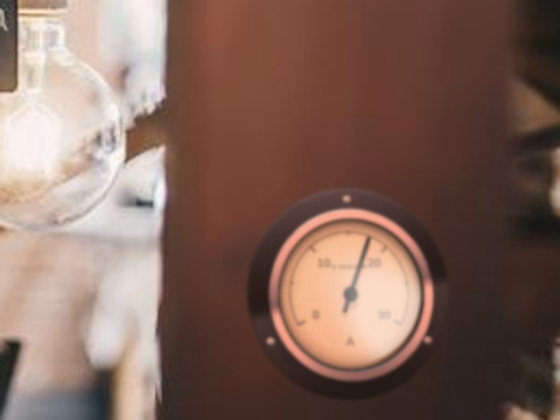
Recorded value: **17.5** A
